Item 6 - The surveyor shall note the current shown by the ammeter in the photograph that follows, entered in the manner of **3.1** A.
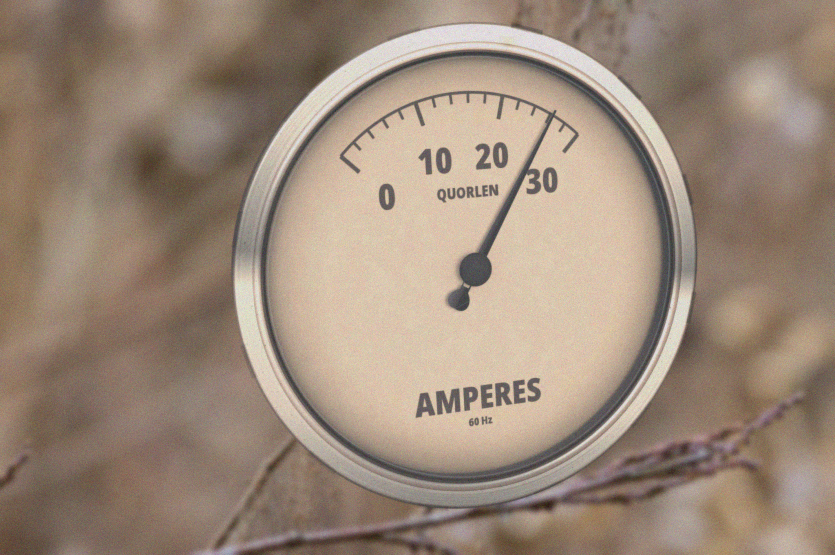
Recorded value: **26** A
